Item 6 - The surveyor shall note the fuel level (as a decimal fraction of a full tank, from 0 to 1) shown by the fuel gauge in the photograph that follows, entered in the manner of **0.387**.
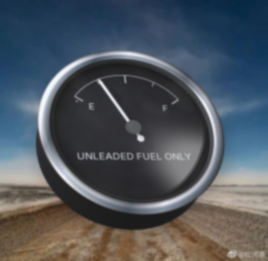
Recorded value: **0.25**
